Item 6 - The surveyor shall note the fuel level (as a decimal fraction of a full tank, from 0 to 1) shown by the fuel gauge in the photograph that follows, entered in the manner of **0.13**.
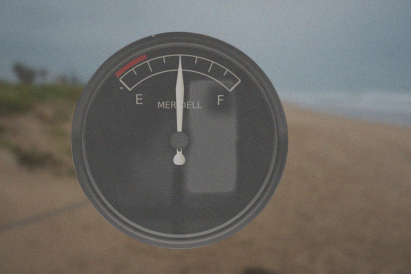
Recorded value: **0.5**
